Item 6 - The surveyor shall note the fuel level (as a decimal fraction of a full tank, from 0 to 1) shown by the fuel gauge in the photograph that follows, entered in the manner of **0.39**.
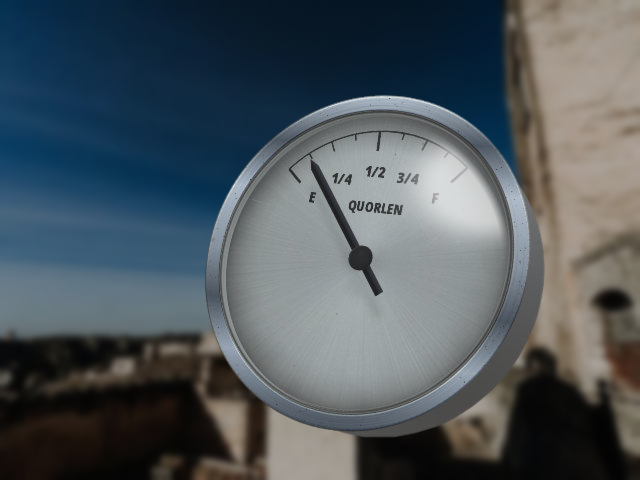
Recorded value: **0.125**
